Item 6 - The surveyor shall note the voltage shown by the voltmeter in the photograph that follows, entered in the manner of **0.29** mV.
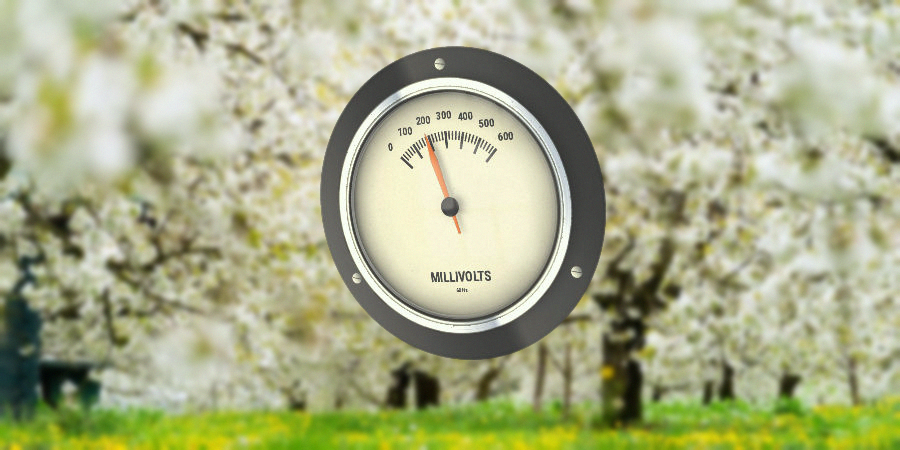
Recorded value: **200** mV
